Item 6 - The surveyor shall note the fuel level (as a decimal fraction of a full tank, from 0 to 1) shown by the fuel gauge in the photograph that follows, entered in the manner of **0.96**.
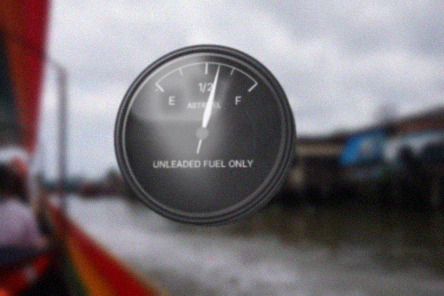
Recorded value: **0.625**
